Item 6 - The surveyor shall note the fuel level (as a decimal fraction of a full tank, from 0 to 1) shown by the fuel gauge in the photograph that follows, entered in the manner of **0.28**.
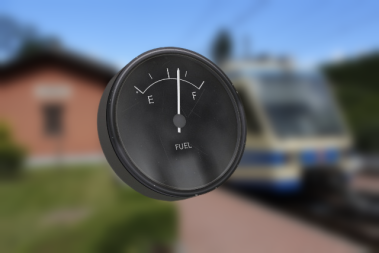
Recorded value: **0.625**
